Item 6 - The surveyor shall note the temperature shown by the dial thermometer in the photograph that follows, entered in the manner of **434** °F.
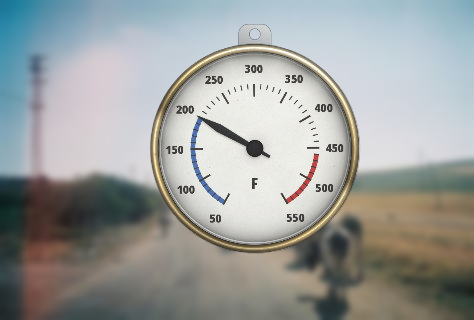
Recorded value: **200** °F
